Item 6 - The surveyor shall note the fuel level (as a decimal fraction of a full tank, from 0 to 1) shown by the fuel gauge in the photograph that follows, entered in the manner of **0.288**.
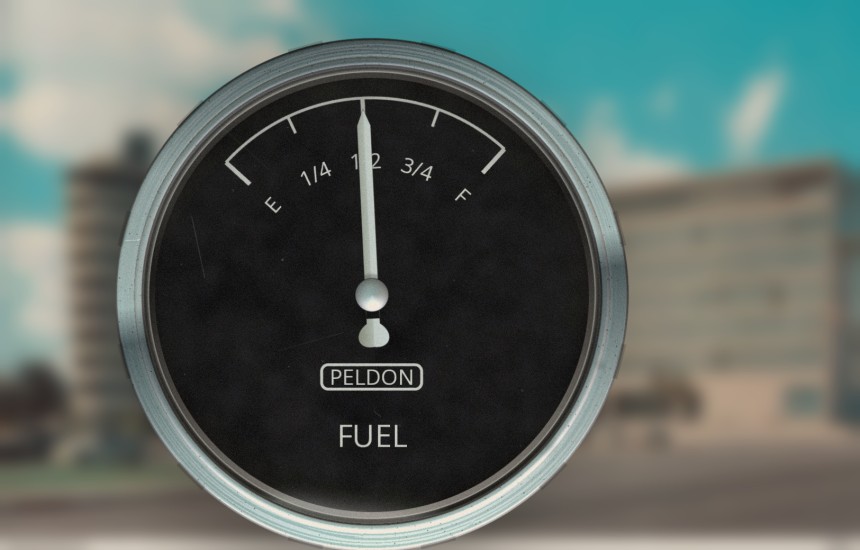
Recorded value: **0.5**
